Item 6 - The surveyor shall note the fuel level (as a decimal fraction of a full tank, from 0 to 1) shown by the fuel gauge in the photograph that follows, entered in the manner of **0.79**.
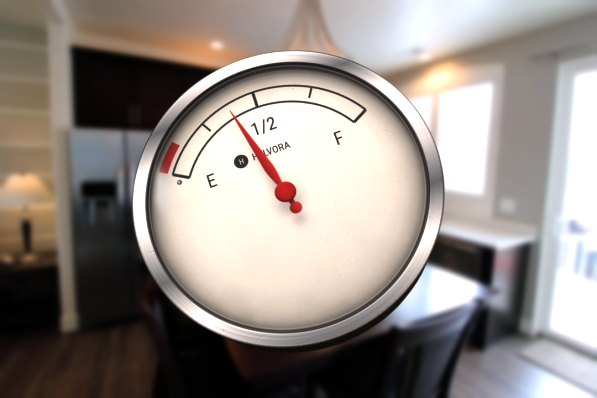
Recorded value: **0.375**
